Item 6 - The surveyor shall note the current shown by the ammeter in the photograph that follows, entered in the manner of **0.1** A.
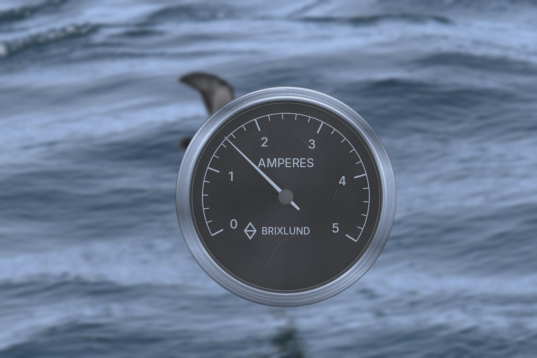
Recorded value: **1.5** A
